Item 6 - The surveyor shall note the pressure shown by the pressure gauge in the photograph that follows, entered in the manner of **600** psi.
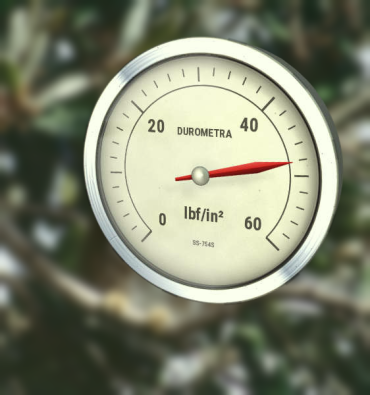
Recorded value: **48** psi
